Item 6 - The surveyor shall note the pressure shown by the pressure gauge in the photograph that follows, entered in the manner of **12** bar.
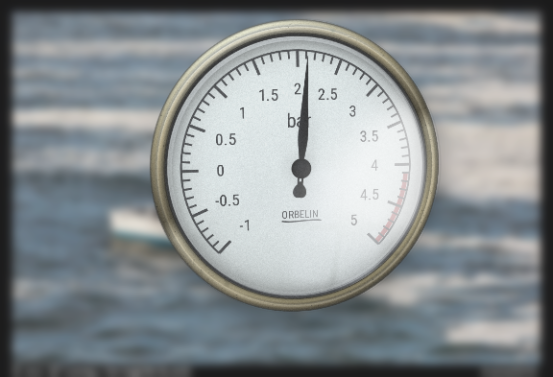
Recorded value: **2.1** bar
